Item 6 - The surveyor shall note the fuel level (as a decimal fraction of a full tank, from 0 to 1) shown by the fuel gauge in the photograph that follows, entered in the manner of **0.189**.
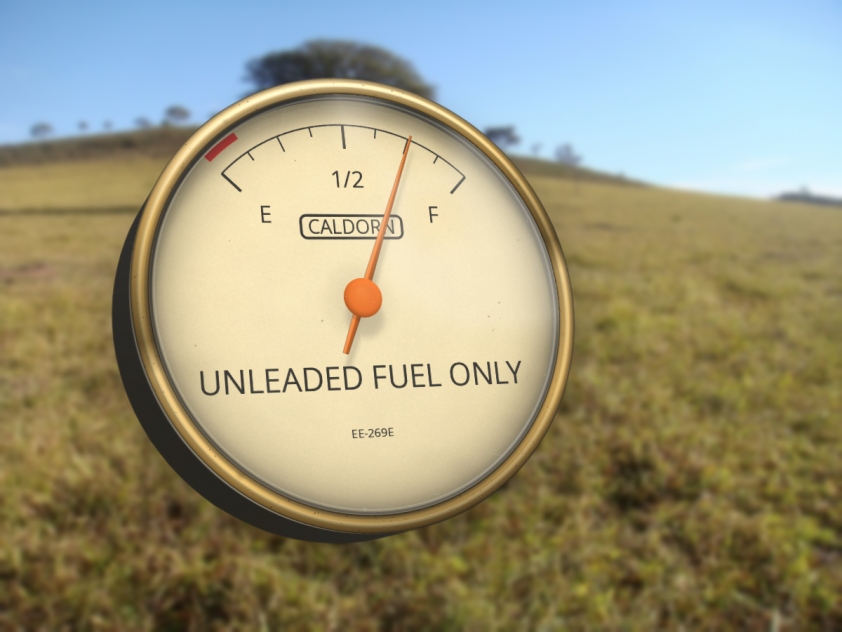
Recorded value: **0.75**
